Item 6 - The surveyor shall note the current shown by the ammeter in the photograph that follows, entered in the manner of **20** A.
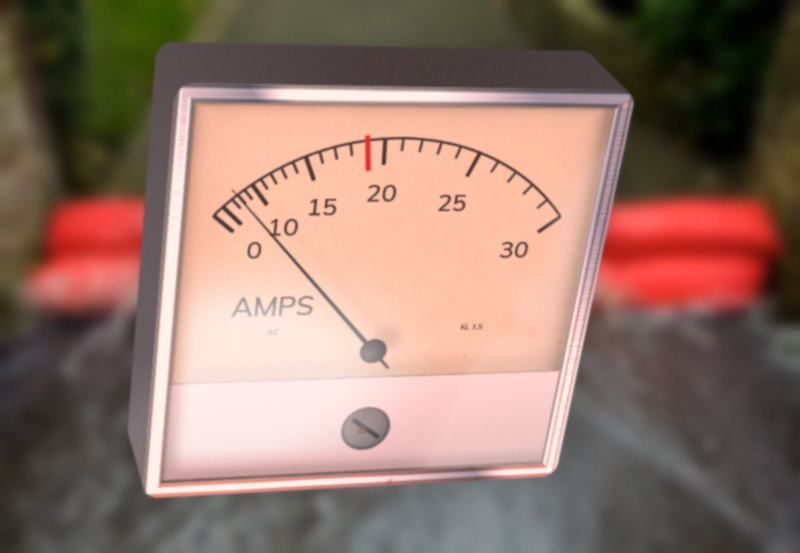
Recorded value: **8** A
